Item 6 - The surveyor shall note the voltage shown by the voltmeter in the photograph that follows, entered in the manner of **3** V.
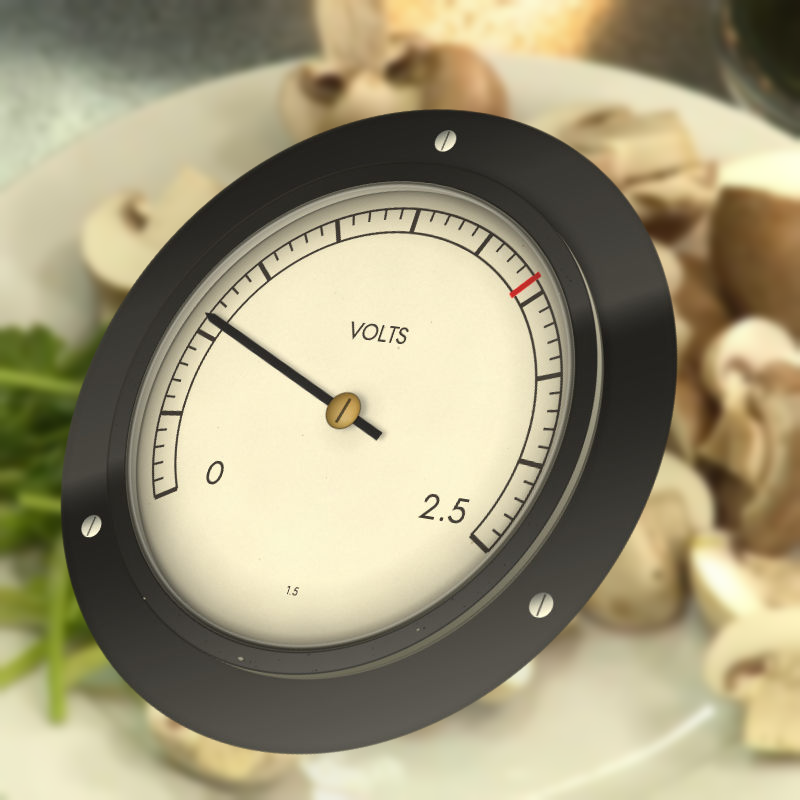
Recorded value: **0.55** V
